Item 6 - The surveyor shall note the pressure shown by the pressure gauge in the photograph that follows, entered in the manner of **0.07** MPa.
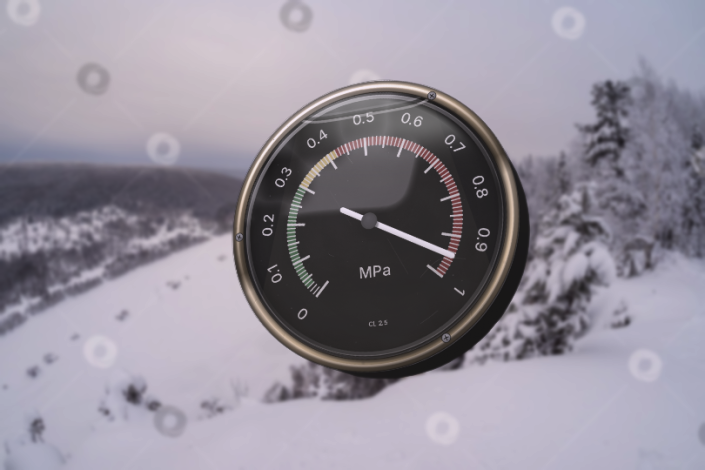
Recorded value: **0.95** MPa
